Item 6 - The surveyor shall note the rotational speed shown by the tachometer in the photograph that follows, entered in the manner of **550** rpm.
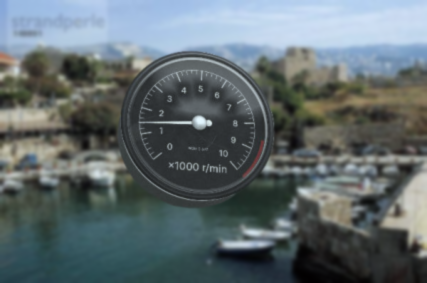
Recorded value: **1400** rpm
